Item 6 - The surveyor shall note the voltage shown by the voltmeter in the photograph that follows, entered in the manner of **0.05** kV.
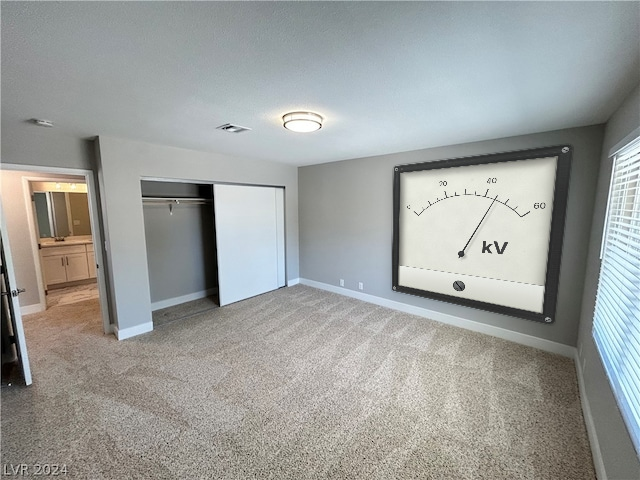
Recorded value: **45** kV
